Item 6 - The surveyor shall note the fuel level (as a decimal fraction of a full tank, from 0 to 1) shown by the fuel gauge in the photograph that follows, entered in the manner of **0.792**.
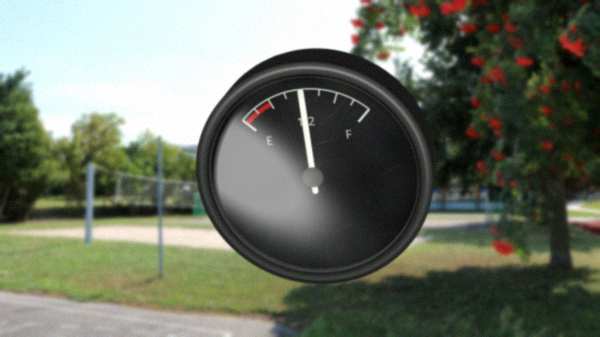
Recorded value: **0.5**
